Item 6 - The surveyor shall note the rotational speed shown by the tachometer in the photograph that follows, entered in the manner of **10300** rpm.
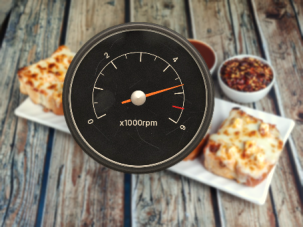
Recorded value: **4750** rpm
